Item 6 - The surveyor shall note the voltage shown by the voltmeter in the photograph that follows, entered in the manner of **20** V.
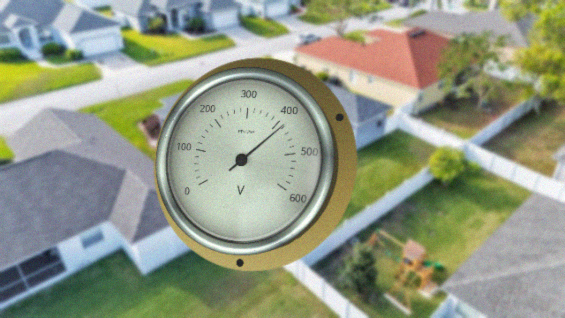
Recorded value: **420** V
